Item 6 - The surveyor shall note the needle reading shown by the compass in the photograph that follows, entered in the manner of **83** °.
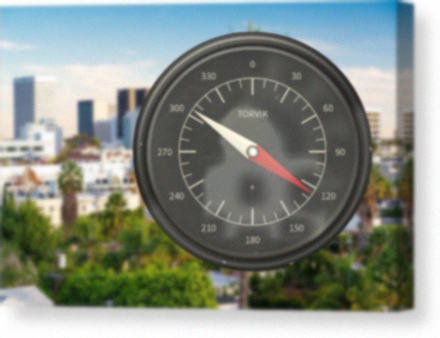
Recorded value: **125** °
